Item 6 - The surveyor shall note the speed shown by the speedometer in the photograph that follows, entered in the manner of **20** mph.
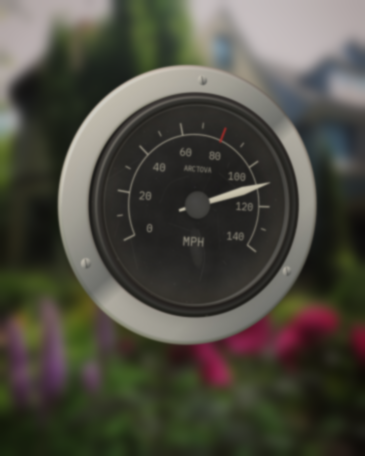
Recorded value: **110** mph
